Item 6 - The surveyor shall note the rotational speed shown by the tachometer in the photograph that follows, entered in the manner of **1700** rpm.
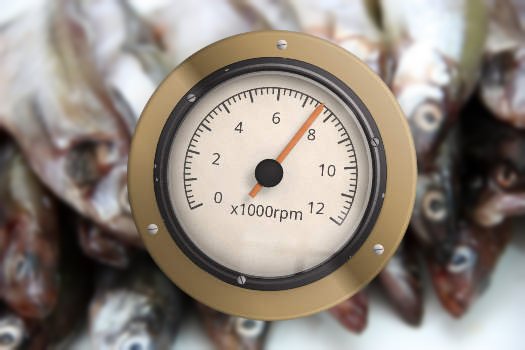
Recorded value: **7600** rpm
